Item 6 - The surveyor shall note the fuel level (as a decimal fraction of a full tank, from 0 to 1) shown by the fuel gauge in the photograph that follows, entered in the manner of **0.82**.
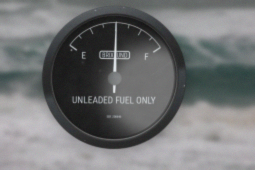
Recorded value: **0.5**
